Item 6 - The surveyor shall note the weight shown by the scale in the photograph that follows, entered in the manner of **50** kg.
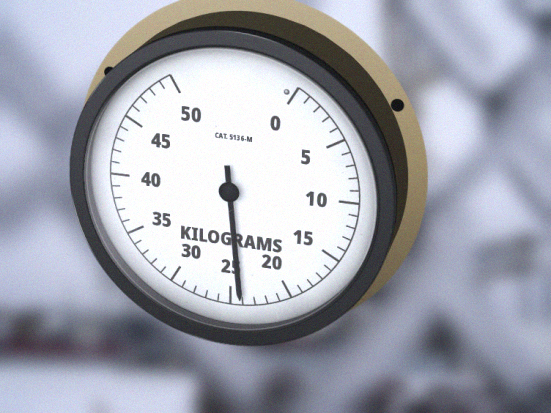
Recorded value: **24** kg
